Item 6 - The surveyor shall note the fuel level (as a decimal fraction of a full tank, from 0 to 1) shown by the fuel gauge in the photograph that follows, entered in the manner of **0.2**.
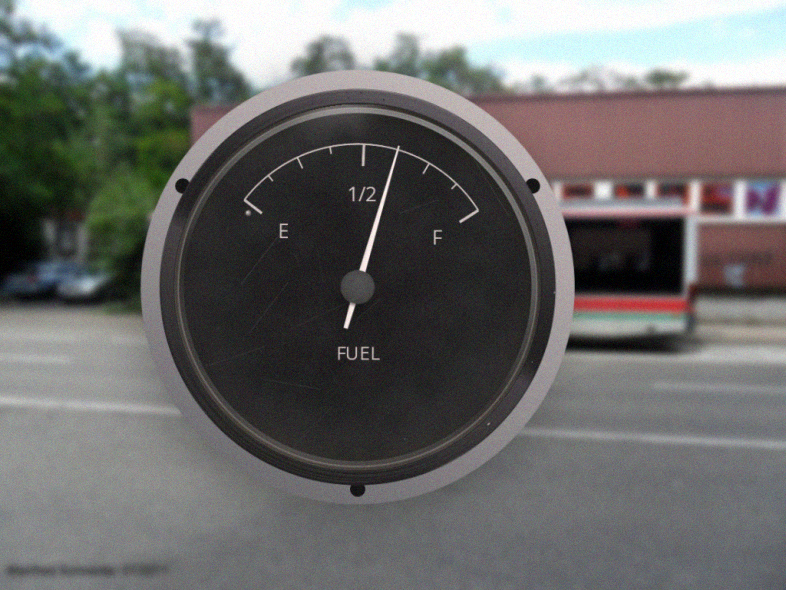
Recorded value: **0.625**
